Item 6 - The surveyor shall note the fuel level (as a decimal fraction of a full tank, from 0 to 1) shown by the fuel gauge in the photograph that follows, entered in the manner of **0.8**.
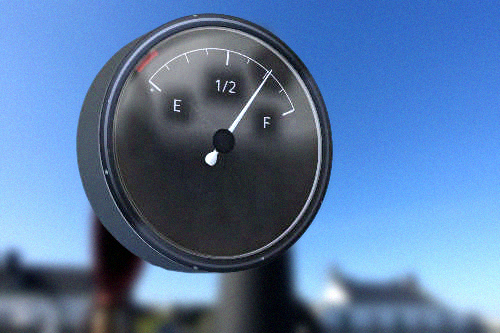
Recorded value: **0.75**
